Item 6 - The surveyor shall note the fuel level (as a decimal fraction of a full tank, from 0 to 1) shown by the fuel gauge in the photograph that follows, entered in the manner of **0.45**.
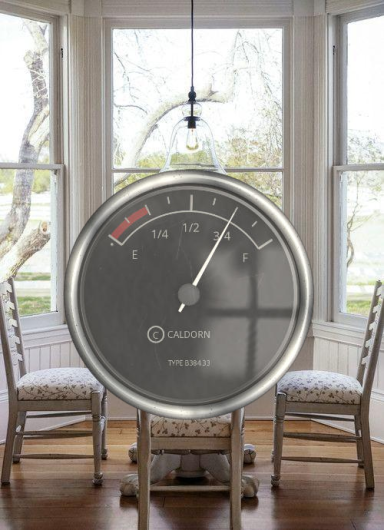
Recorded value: **0.75**
